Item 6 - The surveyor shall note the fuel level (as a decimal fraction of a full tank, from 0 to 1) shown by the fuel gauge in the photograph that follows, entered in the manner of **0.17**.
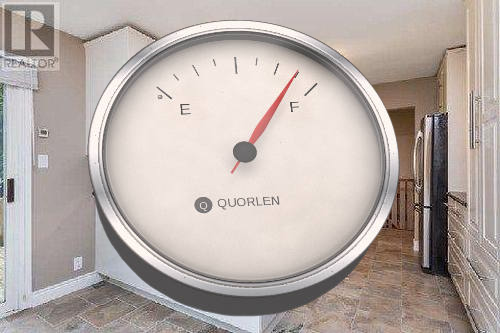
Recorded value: **0.875**
